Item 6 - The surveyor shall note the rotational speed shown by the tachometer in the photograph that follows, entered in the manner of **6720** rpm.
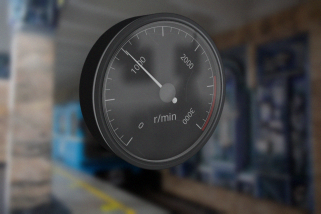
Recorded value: **1000** rpm
